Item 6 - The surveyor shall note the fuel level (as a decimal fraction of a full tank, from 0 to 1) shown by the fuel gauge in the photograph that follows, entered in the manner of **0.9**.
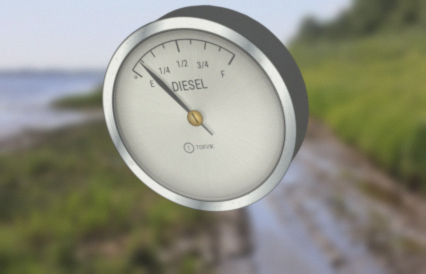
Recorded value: **0.125**
